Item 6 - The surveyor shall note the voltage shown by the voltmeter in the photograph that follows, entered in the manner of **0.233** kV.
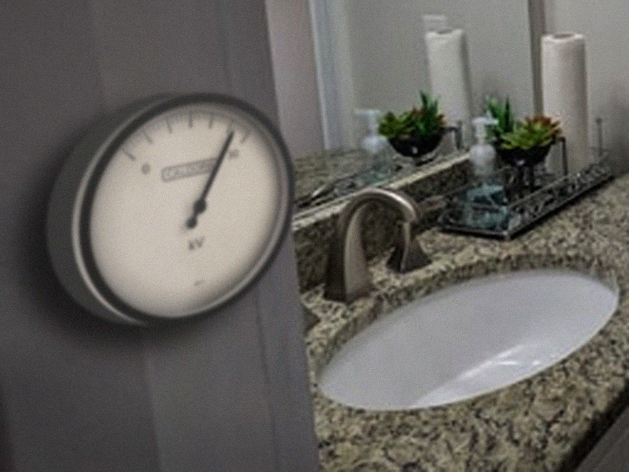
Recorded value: **25** kV
